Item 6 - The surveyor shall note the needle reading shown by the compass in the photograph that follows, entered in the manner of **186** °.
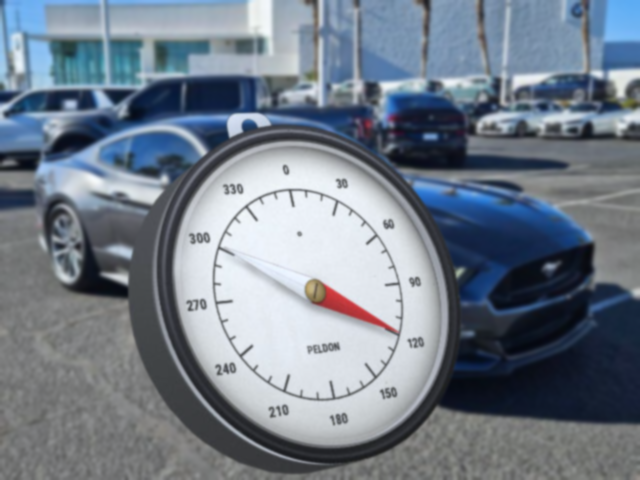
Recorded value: **120** °
